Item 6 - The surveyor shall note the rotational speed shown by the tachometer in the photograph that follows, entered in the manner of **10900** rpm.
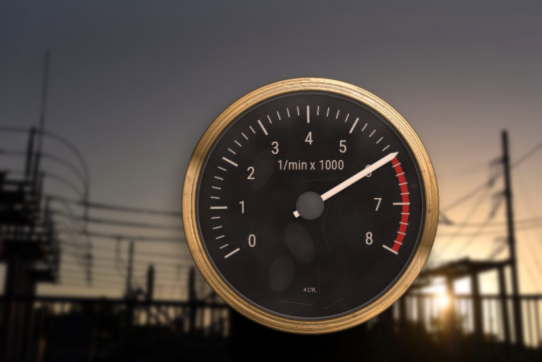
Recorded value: **6000** rpm
